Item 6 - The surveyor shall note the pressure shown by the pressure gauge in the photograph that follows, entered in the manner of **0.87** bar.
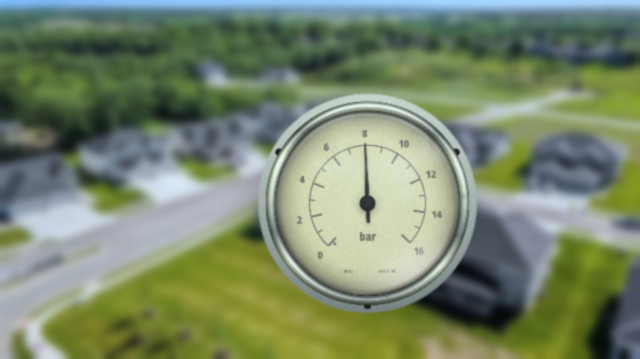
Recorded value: **8** bar
